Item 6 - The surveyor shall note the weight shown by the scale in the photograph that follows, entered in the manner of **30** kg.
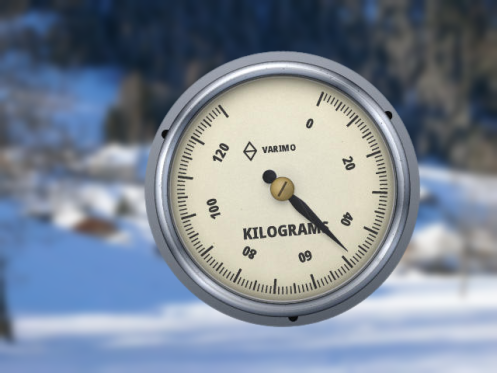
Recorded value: **48** kg
